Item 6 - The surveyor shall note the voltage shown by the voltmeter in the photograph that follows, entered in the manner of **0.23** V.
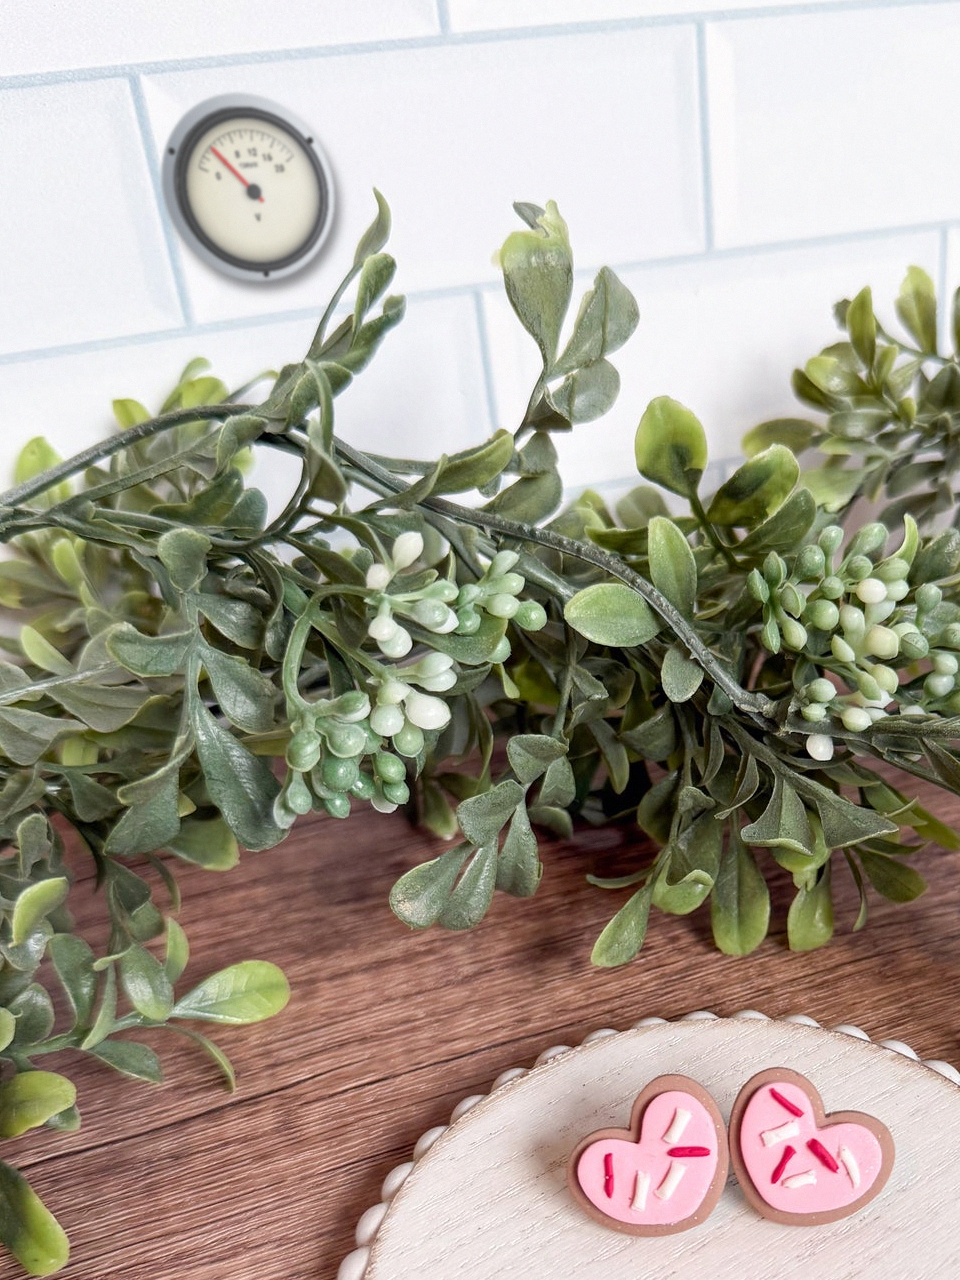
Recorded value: **4** V
